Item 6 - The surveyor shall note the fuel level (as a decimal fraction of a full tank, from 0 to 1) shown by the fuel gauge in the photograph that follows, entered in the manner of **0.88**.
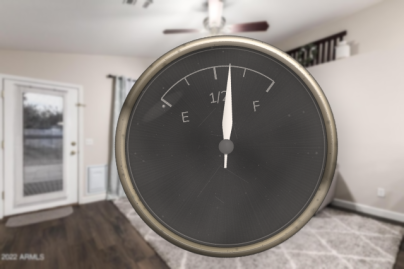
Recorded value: **0.625**
